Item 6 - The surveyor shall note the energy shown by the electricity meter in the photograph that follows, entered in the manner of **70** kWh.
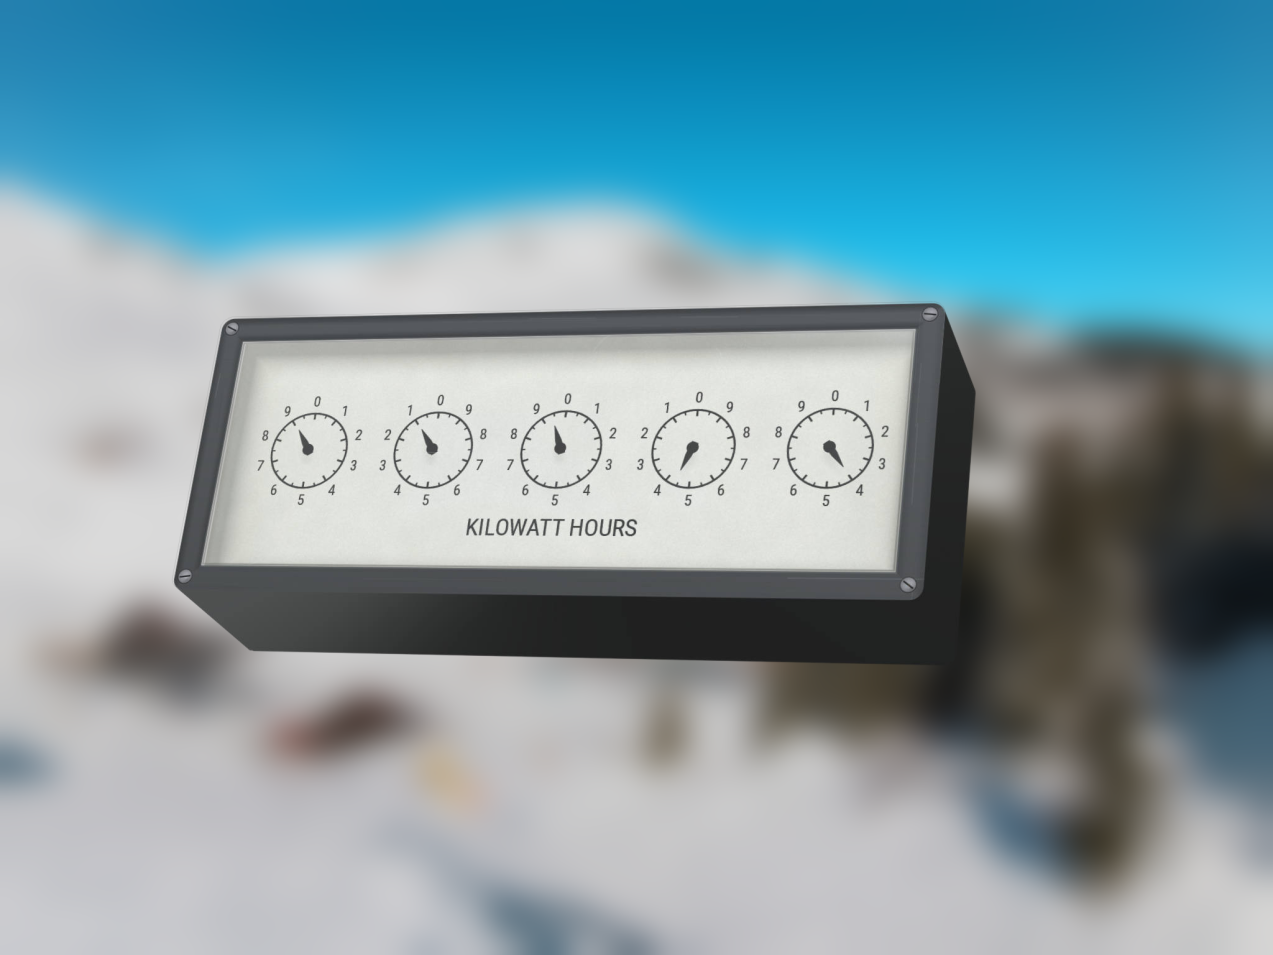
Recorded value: **90944** kWh
